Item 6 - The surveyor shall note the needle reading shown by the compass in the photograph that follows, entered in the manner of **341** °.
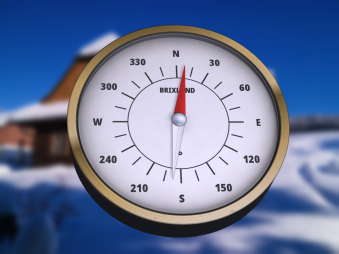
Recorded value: **7.5** °
